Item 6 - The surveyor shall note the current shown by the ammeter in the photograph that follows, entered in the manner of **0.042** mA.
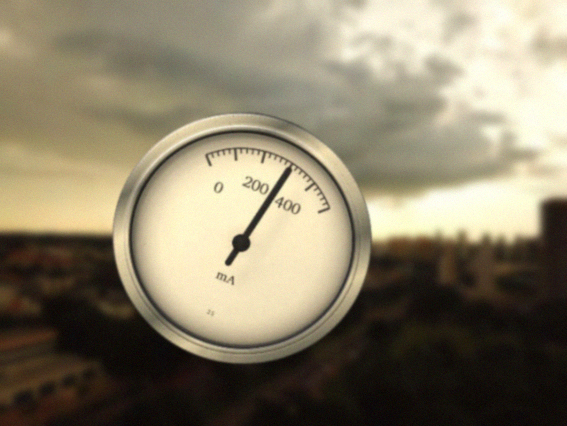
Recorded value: **300** mA
